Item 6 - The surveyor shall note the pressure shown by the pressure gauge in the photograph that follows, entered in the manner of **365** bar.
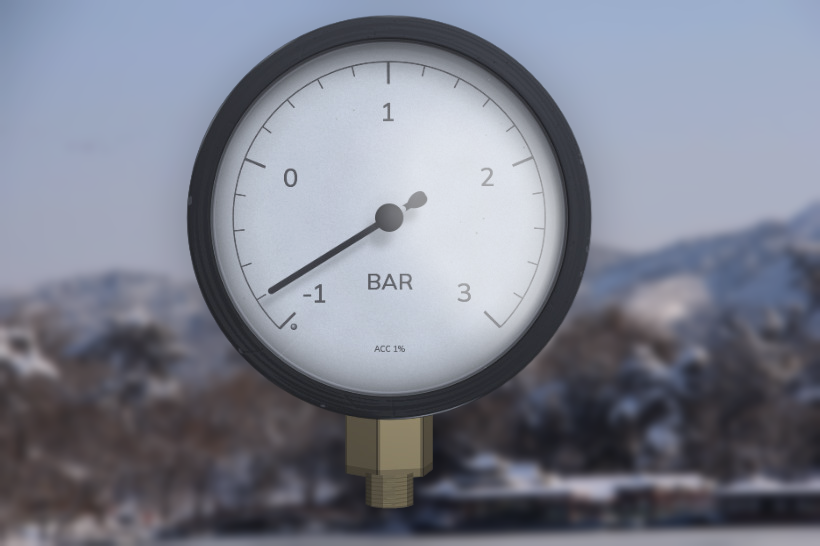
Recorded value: **-0.8** bar
